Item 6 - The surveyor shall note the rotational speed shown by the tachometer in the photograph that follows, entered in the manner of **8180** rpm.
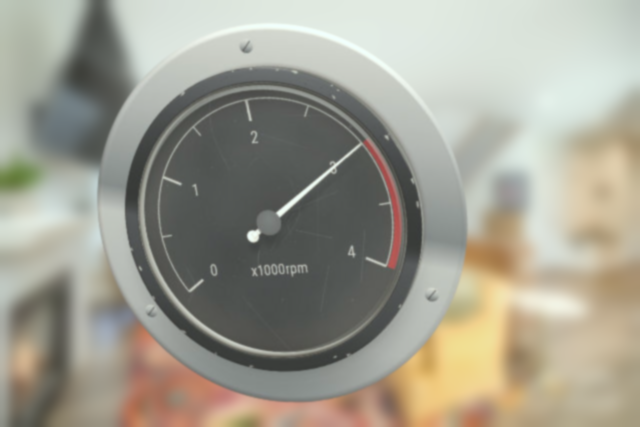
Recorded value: **3000** rpm
